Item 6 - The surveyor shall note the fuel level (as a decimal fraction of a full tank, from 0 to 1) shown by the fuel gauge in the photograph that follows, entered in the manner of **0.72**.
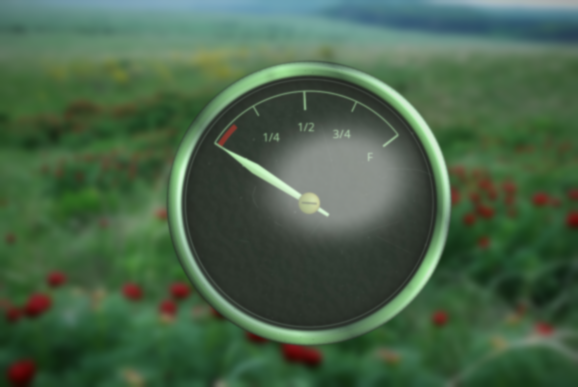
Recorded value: **0**
